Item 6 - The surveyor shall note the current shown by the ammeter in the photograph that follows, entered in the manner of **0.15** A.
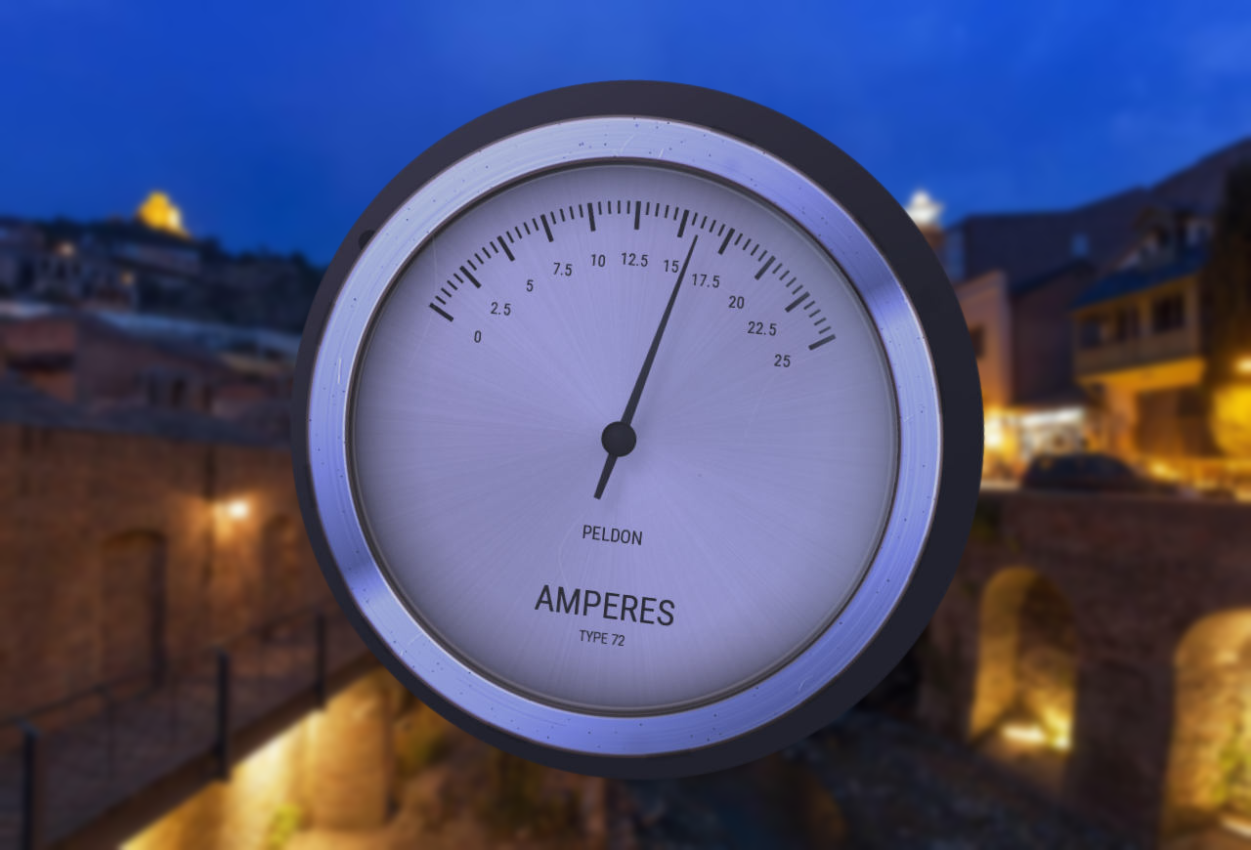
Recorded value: **16** A
